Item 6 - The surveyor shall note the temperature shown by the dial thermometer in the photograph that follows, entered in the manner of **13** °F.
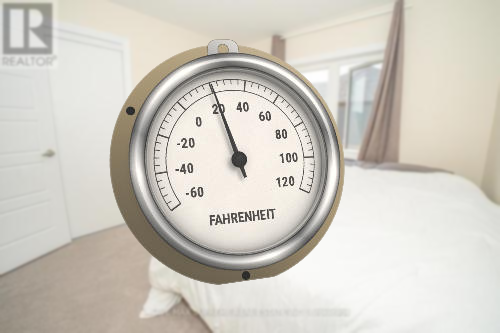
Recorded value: **20** °F
